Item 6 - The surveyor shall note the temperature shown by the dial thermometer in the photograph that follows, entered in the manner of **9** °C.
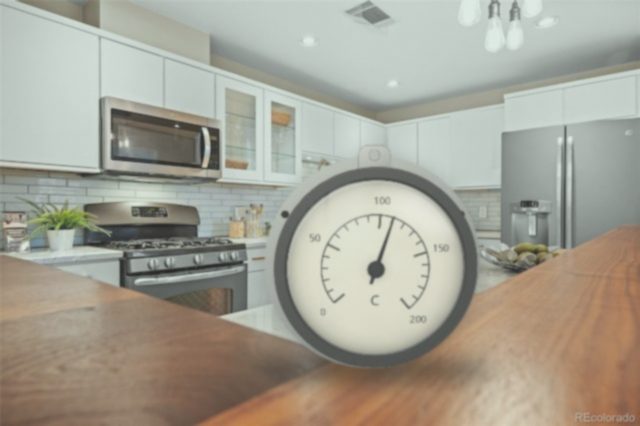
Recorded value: **110** °C
